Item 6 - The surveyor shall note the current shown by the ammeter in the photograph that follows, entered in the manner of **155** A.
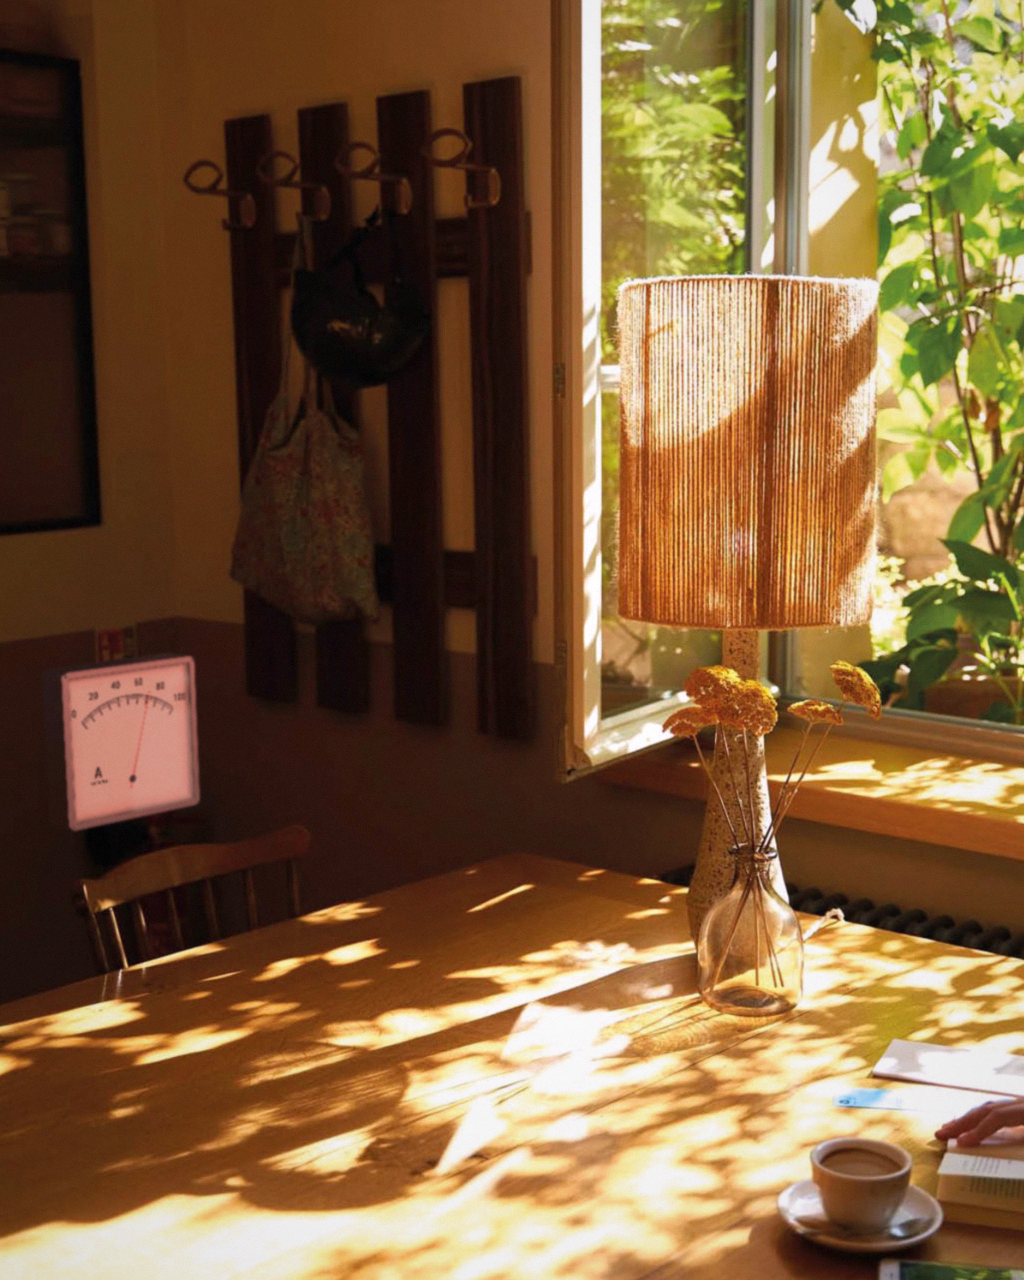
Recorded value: **70** A
